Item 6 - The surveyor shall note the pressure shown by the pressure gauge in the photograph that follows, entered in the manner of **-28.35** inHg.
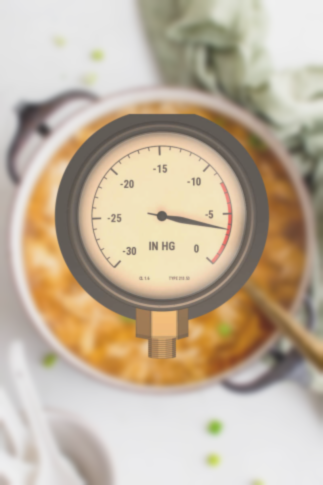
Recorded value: **-3.5** inHg
